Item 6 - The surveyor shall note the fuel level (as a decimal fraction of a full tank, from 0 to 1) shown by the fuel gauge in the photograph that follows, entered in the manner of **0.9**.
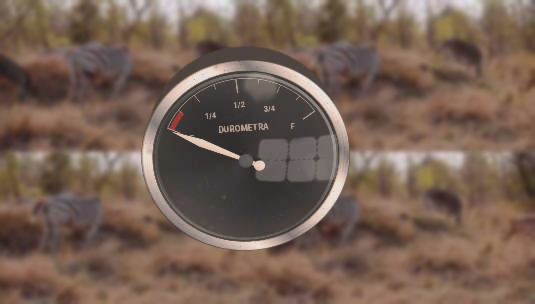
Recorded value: **0**
